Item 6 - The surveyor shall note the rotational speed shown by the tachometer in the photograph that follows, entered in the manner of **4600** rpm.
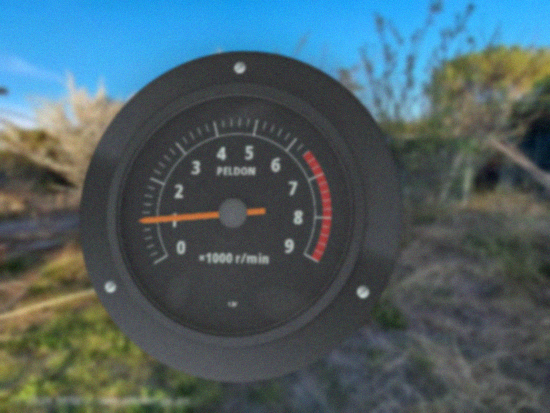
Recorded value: **1000** rpm
